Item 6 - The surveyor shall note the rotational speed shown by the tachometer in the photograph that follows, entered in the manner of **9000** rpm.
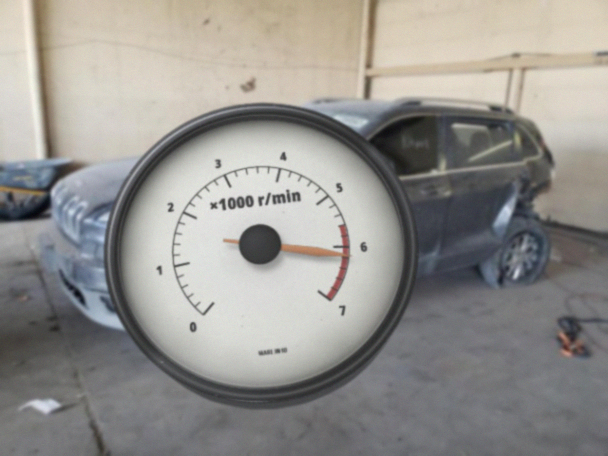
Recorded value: **6200** rpm
